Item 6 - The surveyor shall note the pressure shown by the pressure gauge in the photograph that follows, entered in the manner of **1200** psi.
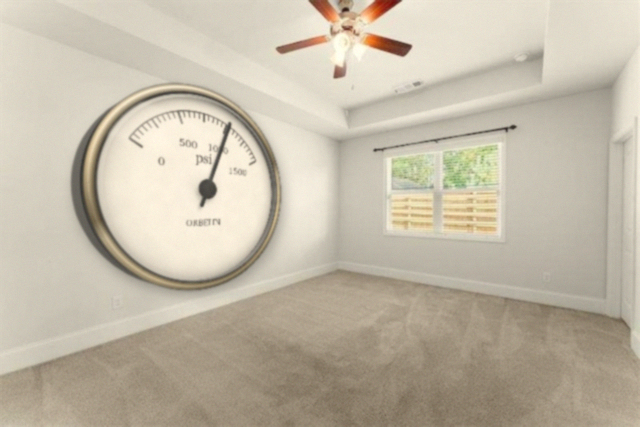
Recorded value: **1000** psi
